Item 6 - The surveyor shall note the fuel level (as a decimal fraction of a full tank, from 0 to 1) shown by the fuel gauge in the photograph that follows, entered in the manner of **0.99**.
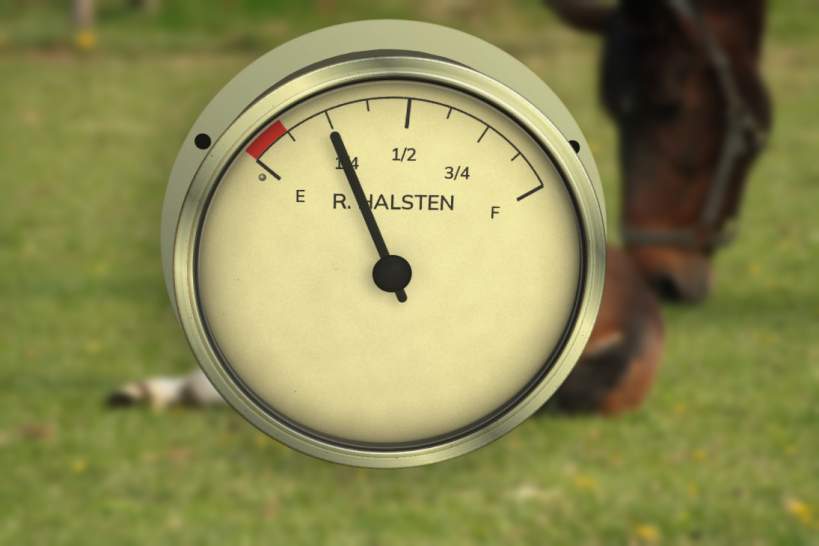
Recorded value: **0.25**
